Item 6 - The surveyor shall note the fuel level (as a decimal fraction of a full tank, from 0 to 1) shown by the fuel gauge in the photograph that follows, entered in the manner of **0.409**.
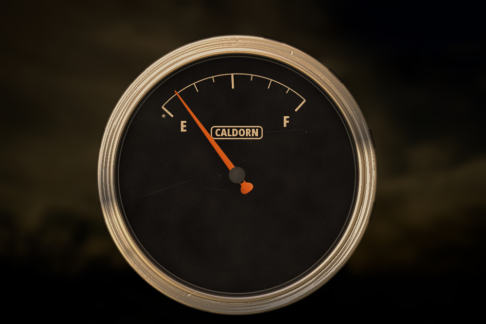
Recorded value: **0.125**
